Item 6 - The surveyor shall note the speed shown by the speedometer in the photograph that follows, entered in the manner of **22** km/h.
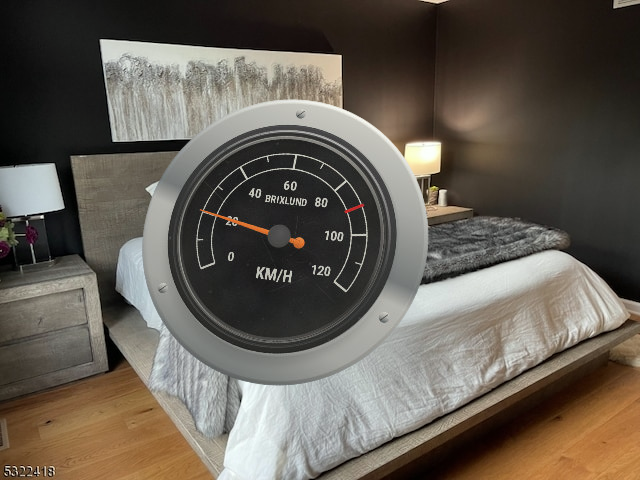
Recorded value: **20** km/h
